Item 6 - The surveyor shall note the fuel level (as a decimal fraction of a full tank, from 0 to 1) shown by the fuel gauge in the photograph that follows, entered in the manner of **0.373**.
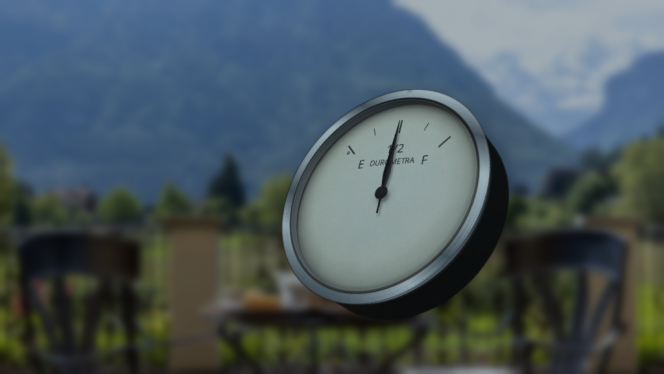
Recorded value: **0.5**
